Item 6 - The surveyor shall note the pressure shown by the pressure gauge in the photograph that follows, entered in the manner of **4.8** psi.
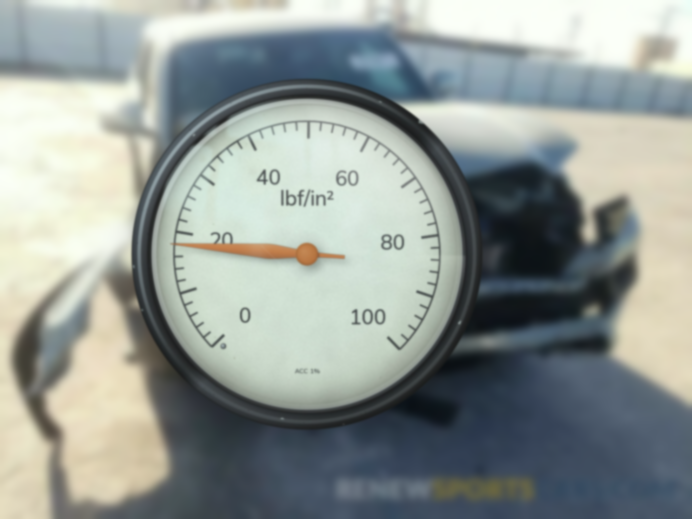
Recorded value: **18** psi
